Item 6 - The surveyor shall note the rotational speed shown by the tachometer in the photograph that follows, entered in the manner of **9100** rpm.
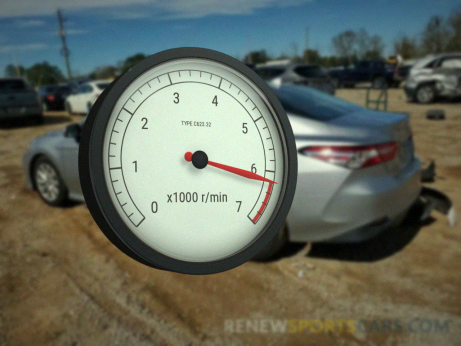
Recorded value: **6200** rpm
